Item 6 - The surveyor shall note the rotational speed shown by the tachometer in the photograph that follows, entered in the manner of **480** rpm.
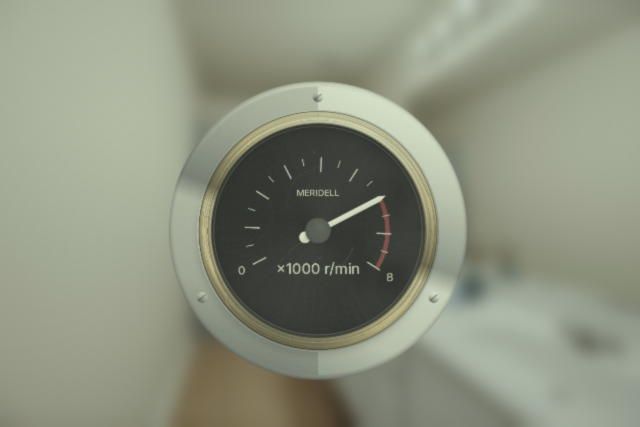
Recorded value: **6000** rpm
